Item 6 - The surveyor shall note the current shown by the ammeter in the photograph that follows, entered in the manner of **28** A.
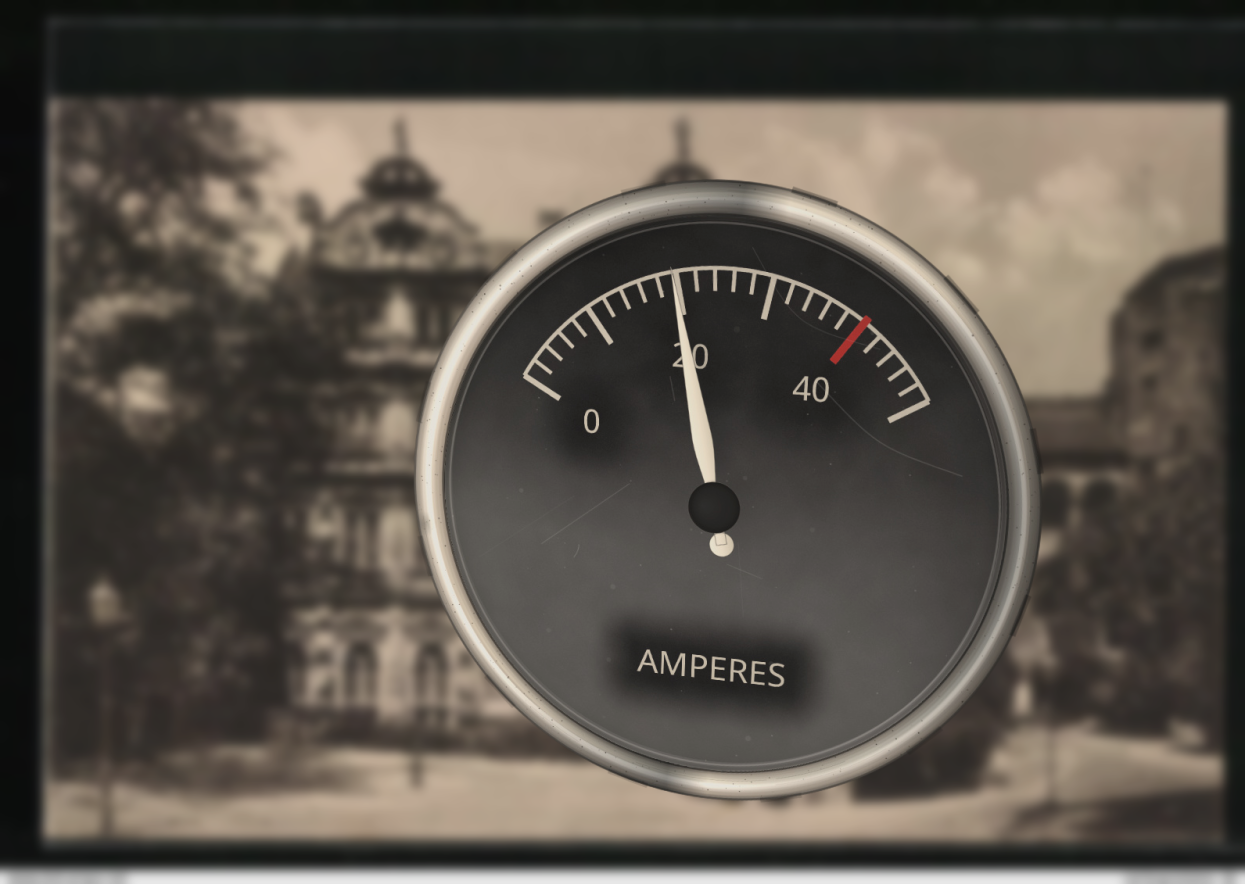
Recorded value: **20** A
